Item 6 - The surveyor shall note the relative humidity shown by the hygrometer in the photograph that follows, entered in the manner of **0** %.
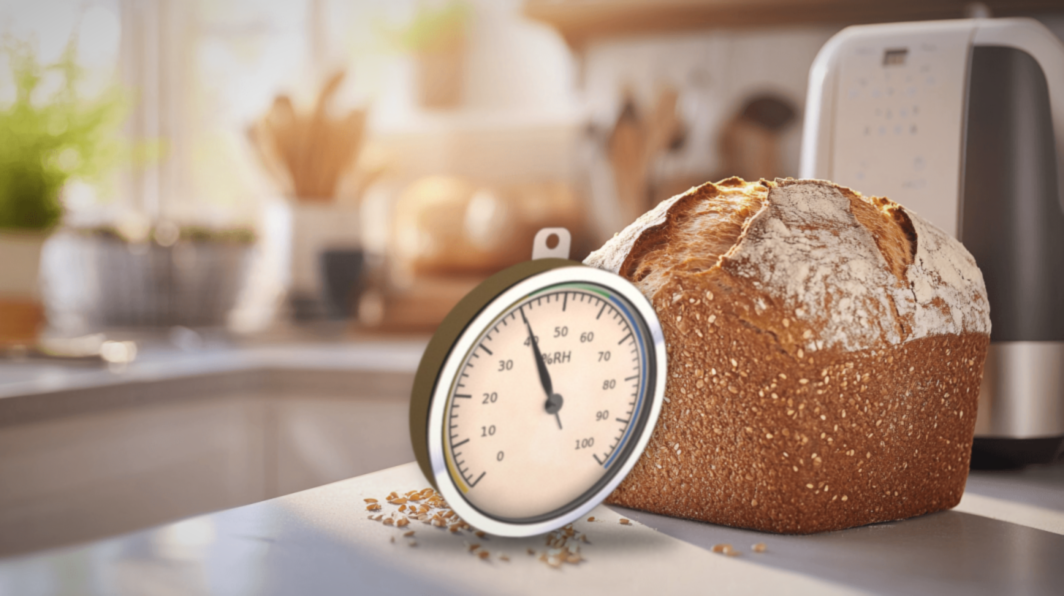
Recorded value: **40** %
